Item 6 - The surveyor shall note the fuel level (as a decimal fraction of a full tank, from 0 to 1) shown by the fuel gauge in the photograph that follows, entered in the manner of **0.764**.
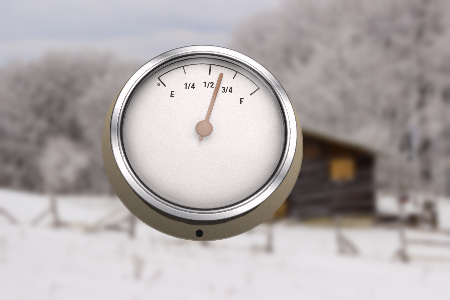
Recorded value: **0.625**
